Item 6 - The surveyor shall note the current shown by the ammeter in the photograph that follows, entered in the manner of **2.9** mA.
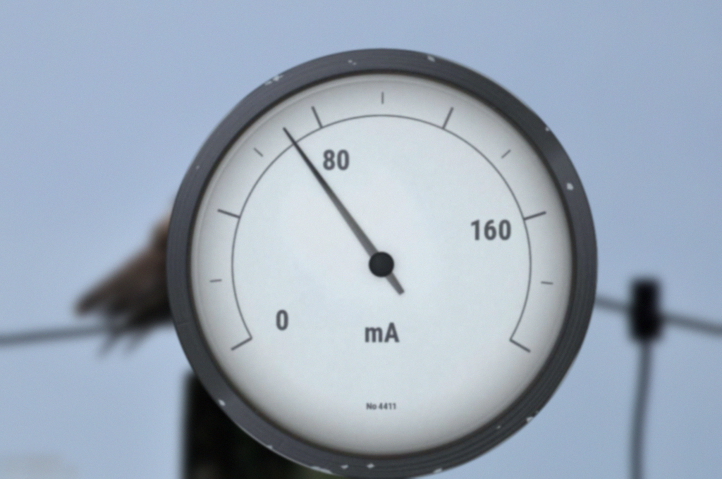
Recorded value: **70** mA
